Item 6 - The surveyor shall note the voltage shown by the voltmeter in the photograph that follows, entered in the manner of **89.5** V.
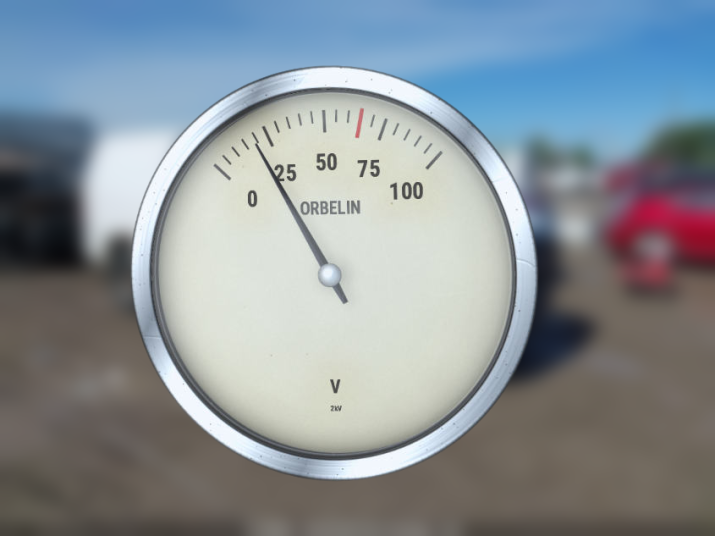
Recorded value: **20** V
